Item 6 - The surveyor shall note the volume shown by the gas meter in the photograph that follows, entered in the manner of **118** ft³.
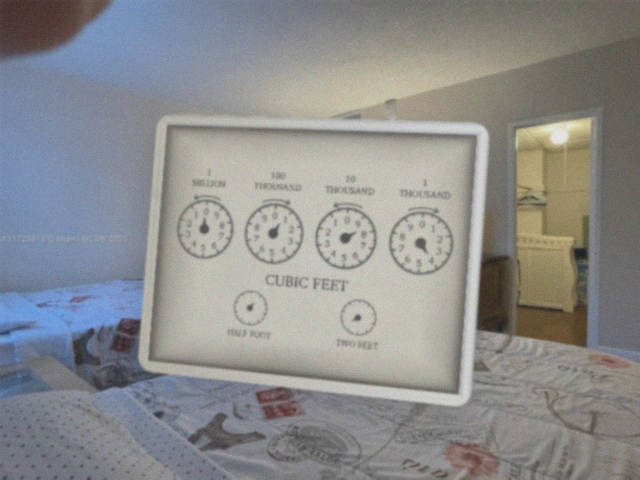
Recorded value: **8400** ft³
